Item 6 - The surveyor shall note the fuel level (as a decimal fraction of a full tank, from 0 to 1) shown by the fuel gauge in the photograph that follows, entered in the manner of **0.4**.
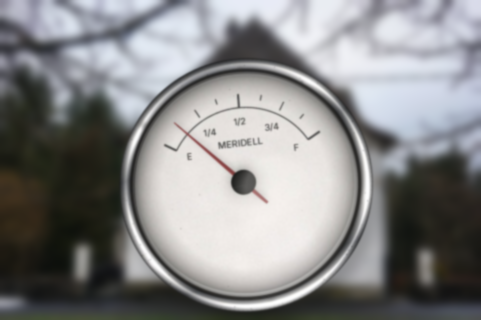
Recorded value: **0.125**
